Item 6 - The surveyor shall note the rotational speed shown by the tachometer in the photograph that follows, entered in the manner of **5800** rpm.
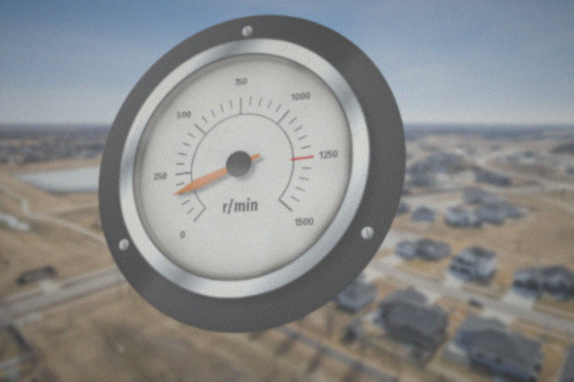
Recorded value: **150** rpm
